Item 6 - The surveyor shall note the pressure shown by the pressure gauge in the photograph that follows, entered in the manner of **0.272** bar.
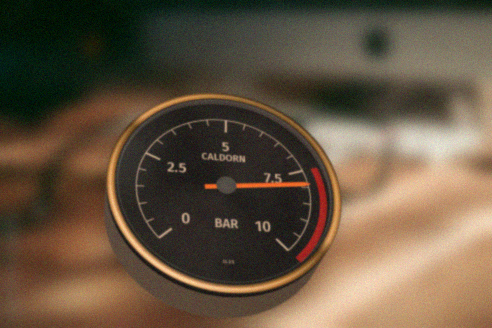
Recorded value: **8** bar
